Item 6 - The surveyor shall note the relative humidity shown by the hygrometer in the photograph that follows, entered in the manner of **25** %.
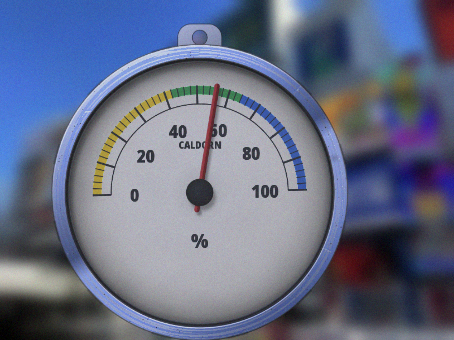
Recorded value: **56** %
